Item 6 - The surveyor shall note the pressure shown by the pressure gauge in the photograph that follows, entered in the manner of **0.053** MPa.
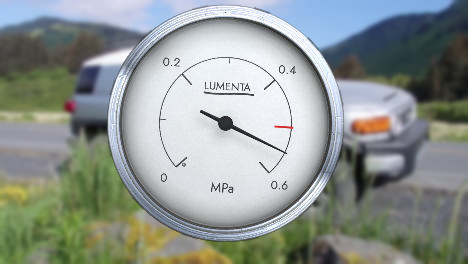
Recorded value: **0.55** MPa
